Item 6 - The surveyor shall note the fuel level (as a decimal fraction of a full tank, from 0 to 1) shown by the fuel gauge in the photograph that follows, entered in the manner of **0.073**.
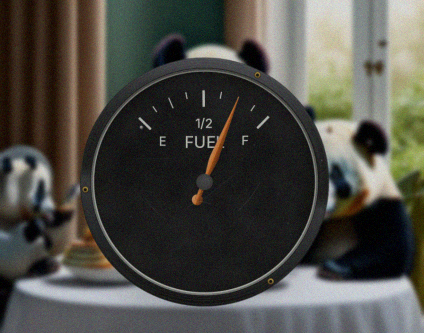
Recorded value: **0.75**
